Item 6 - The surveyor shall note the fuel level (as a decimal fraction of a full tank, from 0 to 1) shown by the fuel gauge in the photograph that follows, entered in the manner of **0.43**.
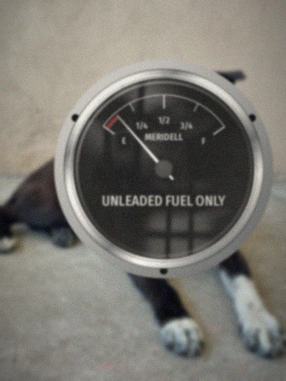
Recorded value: **0.125**
